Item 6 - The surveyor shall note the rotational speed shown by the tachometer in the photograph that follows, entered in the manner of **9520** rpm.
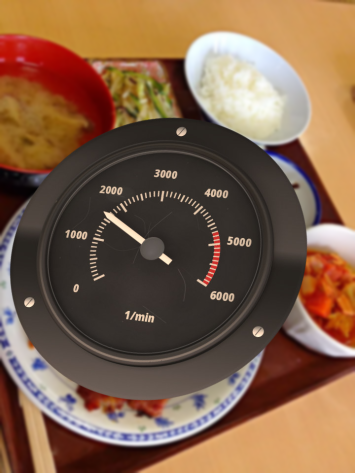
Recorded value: **1600** rpm
